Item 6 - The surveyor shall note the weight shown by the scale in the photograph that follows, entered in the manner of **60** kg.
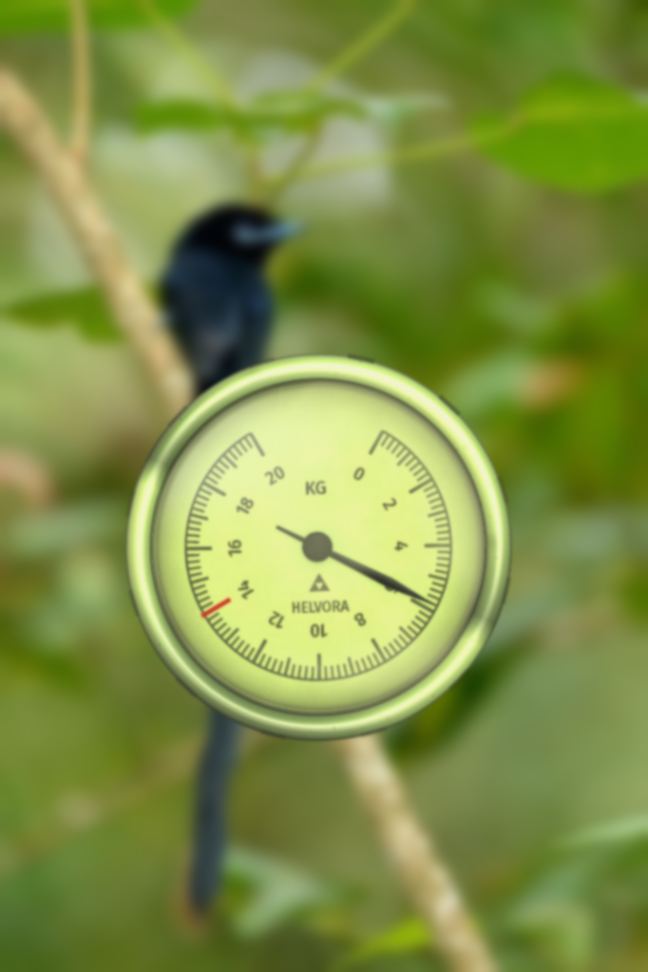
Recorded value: **5.8** kg
